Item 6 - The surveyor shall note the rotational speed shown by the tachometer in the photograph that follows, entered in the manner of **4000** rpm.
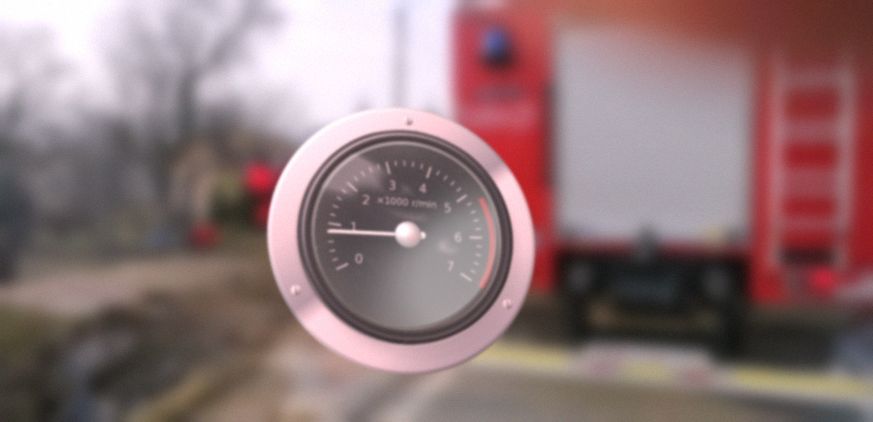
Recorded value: **800** rpm
